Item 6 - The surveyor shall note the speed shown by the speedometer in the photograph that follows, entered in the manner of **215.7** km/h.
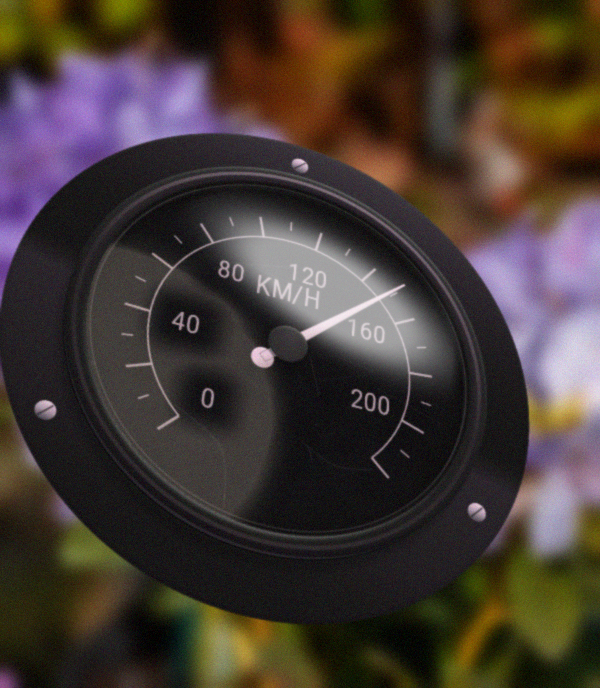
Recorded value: **150** km/h
